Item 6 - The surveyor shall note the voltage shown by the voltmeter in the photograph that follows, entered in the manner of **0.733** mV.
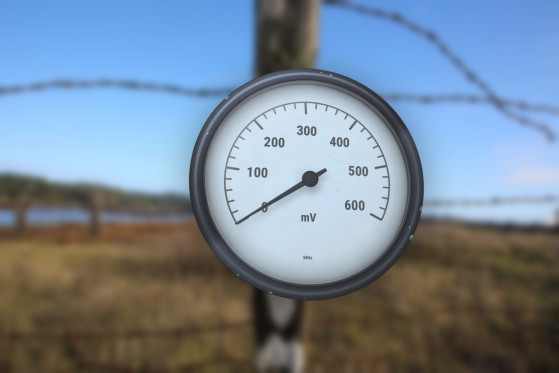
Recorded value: **0** mV
